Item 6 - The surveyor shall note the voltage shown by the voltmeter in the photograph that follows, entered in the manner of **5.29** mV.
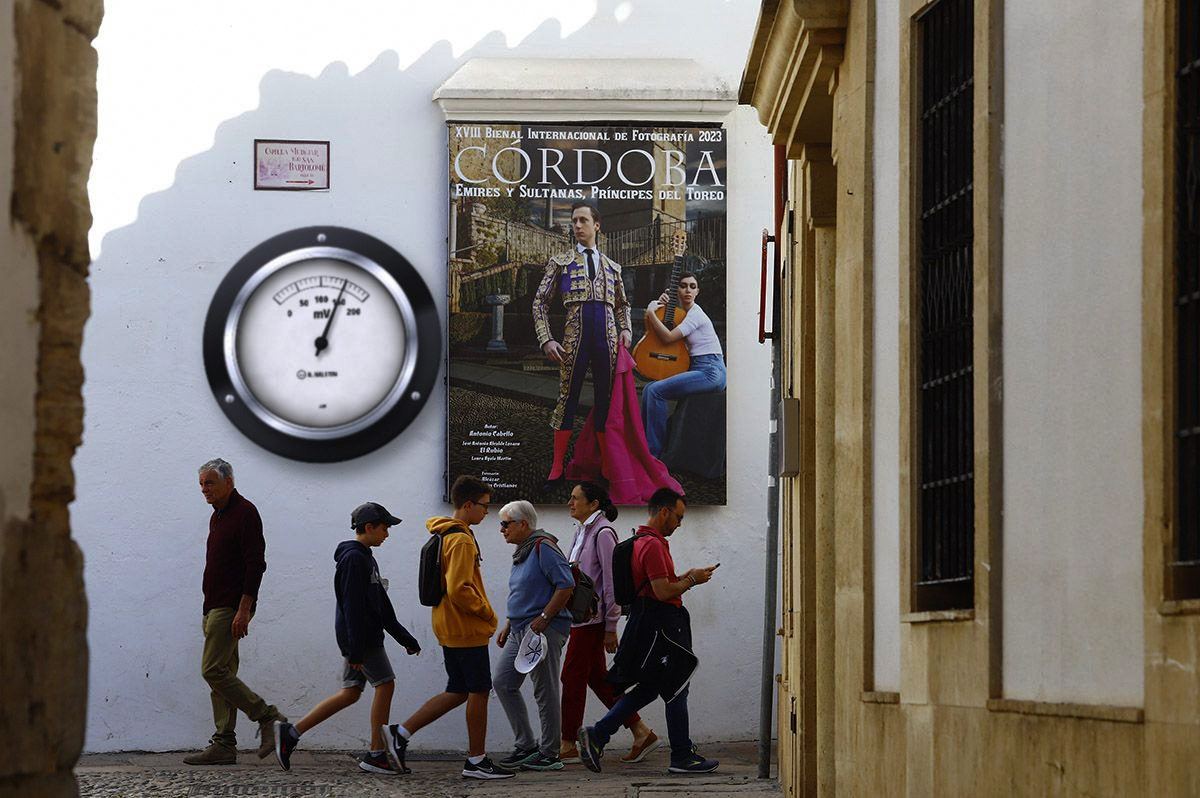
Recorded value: **150** mV
